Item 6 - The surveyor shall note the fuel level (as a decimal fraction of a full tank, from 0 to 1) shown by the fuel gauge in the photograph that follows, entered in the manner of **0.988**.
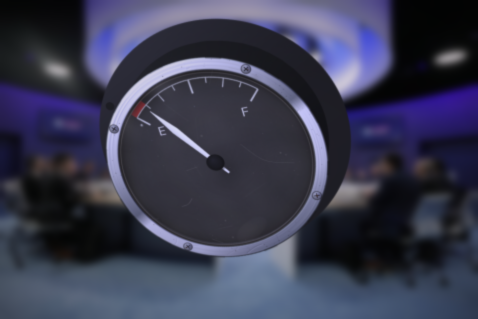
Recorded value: **0.125**
